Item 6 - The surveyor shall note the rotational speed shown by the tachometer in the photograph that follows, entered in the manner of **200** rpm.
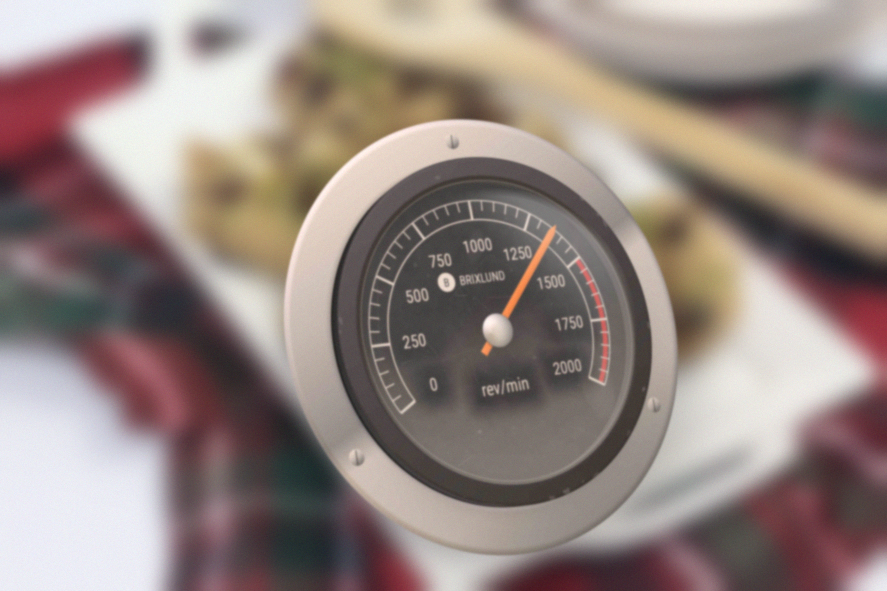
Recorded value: **1350** rpm
